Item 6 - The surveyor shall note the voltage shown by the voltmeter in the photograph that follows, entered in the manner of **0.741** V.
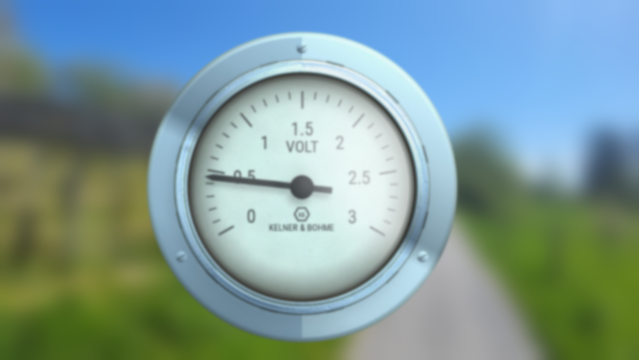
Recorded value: **0.45** V
